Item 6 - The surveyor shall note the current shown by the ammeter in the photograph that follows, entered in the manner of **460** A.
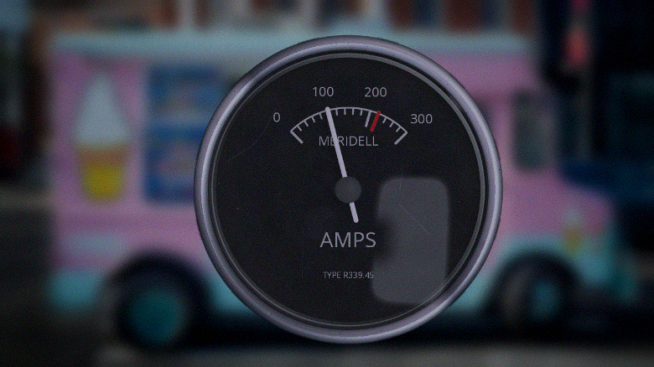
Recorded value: **100** A
